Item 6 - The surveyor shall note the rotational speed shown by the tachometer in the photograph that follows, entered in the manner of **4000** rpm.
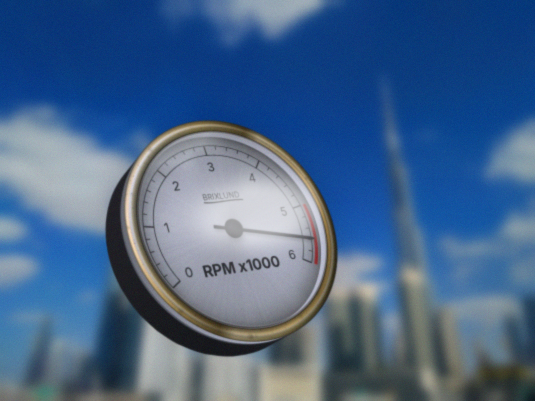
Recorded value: **5600** rpm
